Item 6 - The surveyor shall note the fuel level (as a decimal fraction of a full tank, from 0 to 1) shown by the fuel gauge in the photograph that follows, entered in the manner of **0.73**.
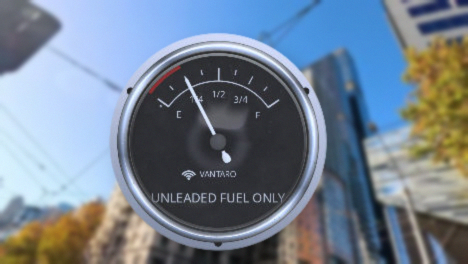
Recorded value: **0.25**
